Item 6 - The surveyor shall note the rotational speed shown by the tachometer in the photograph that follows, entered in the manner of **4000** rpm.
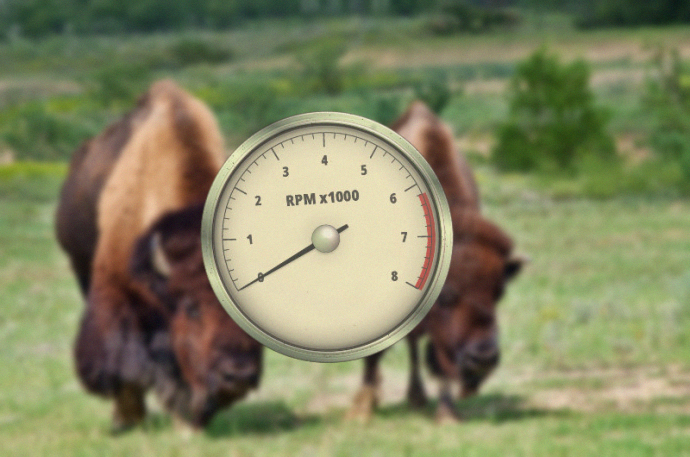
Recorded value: **0** rpm
